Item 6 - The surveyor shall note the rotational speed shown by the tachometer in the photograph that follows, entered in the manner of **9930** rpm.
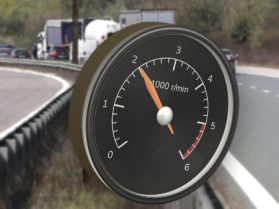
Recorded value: **2000** rpm
